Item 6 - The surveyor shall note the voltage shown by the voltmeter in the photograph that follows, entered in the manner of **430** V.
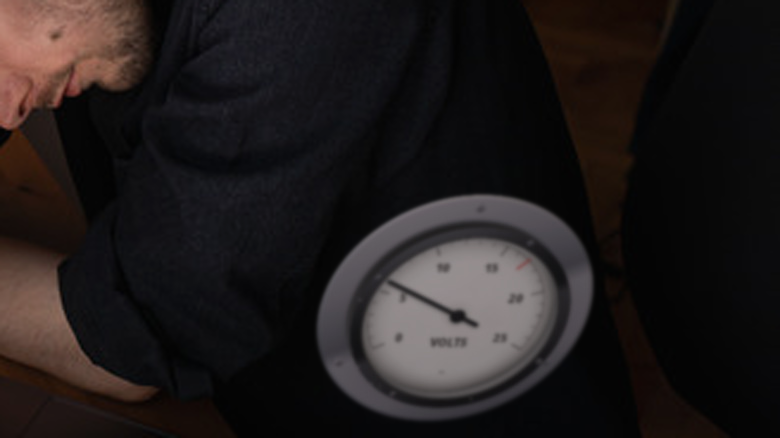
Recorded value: **6** V
